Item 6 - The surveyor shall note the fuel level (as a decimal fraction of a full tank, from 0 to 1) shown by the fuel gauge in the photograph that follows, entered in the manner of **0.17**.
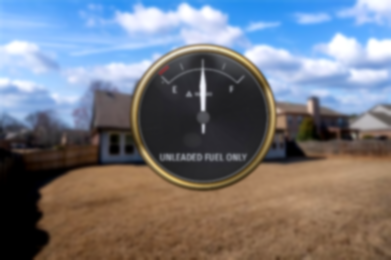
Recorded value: **0.5**
